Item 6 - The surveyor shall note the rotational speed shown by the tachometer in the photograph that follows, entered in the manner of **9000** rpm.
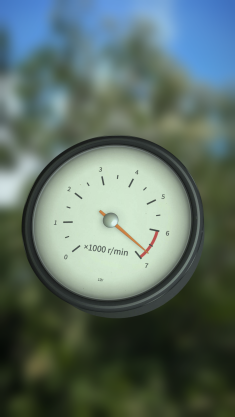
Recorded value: **6750** rpm
